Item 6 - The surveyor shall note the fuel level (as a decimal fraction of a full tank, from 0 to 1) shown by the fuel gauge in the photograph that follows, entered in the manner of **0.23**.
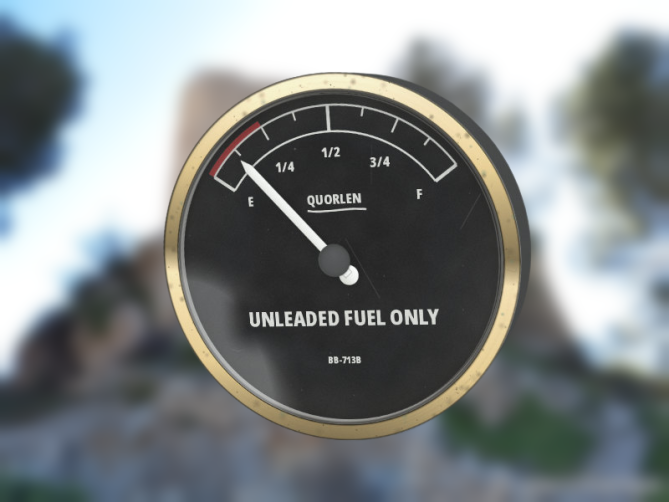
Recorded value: **0.125**
